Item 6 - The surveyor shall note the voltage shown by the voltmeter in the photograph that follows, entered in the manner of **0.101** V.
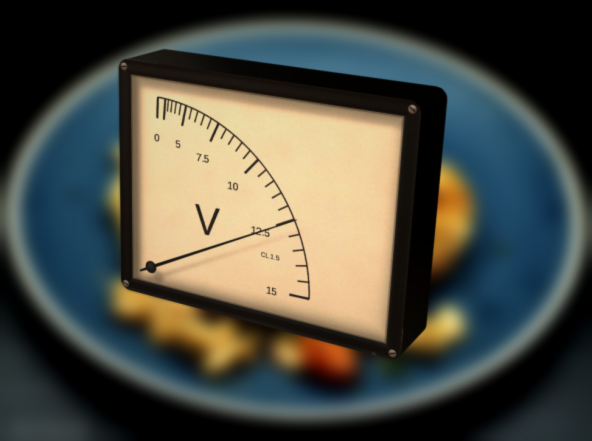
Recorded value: **12.5** V
